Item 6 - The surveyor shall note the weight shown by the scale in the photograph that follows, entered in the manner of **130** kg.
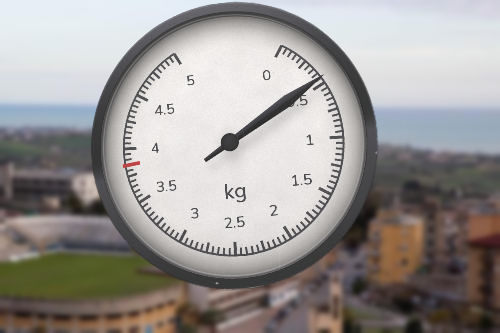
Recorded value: **0.45** kg
